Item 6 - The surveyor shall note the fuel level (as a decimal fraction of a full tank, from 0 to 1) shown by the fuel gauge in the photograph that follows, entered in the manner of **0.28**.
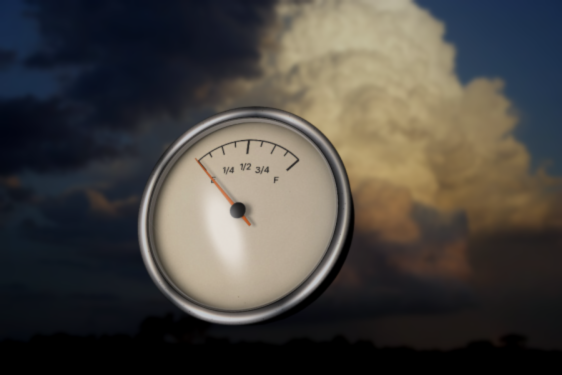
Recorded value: **0**
